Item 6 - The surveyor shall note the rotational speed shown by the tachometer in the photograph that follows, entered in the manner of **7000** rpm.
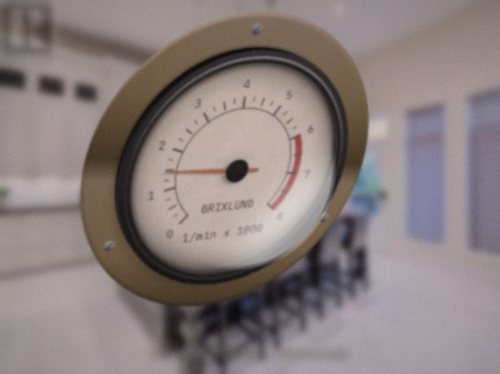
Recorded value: **1500** rpm
